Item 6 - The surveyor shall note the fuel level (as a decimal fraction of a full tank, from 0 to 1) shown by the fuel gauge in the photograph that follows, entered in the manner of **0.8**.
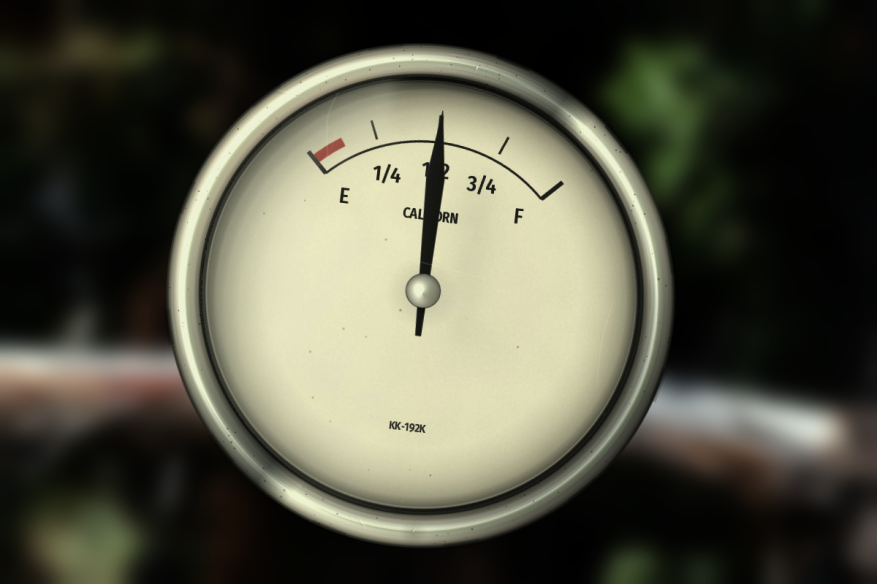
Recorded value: **0.5**
